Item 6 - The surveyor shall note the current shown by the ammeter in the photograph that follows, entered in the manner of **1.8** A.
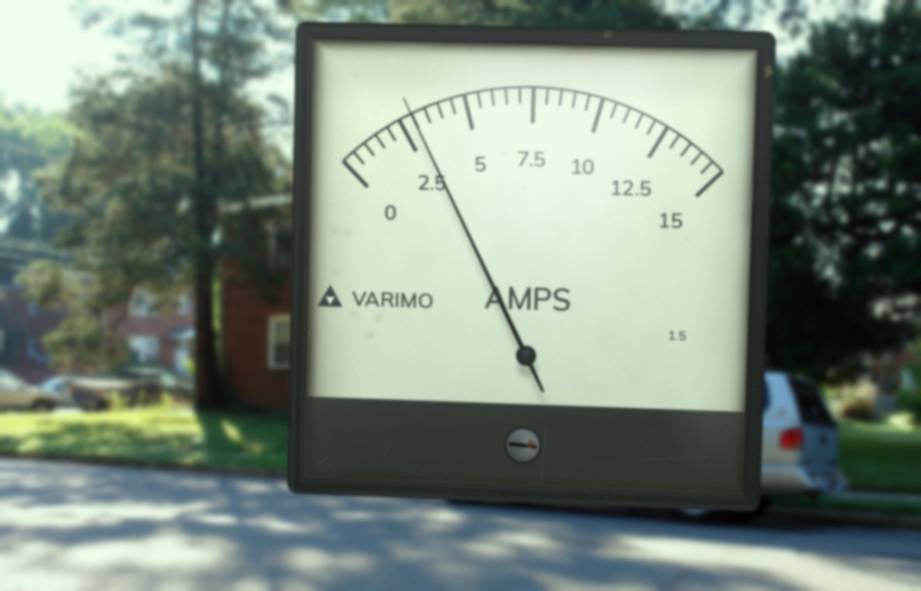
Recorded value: **3** A
